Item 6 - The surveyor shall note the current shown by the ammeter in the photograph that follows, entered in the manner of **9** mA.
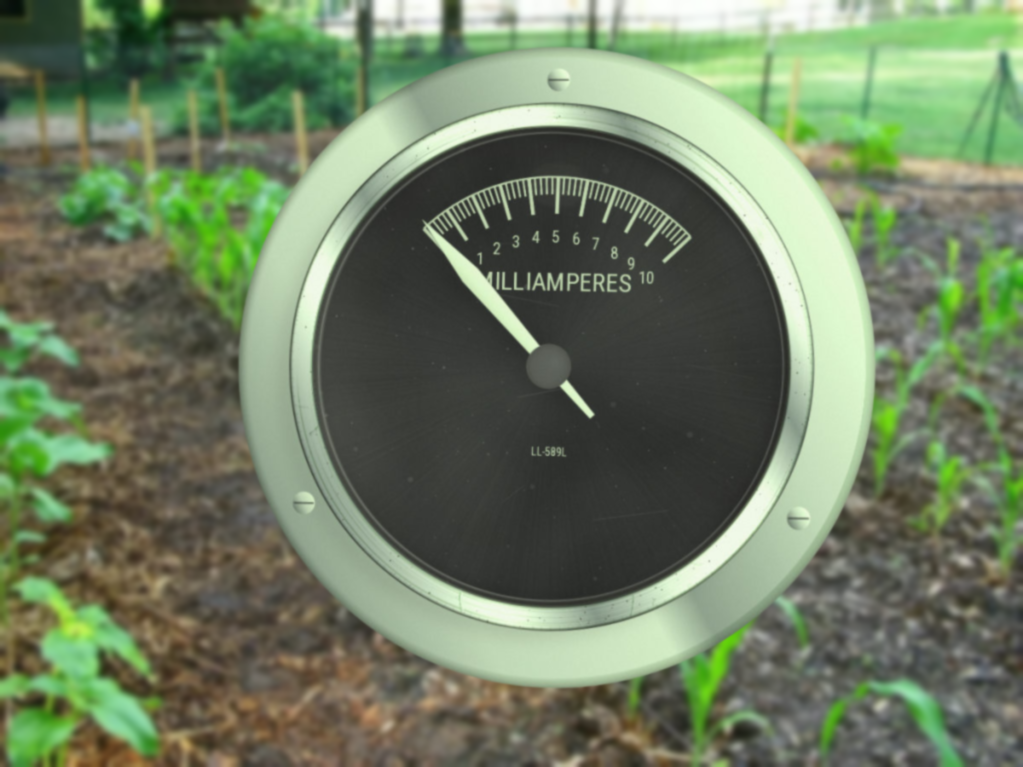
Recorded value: **0.2** mA
